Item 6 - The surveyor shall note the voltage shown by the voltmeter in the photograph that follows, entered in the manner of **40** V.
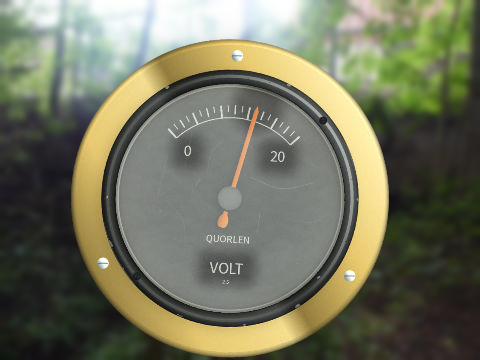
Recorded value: **13** V
